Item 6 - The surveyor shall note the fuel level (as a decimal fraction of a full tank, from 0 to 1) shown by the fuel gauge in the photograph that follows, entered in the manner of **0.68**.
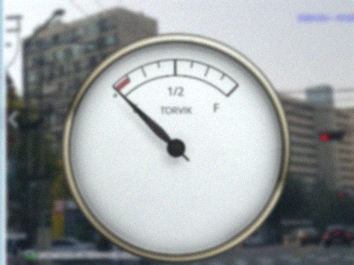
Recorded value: **0**
